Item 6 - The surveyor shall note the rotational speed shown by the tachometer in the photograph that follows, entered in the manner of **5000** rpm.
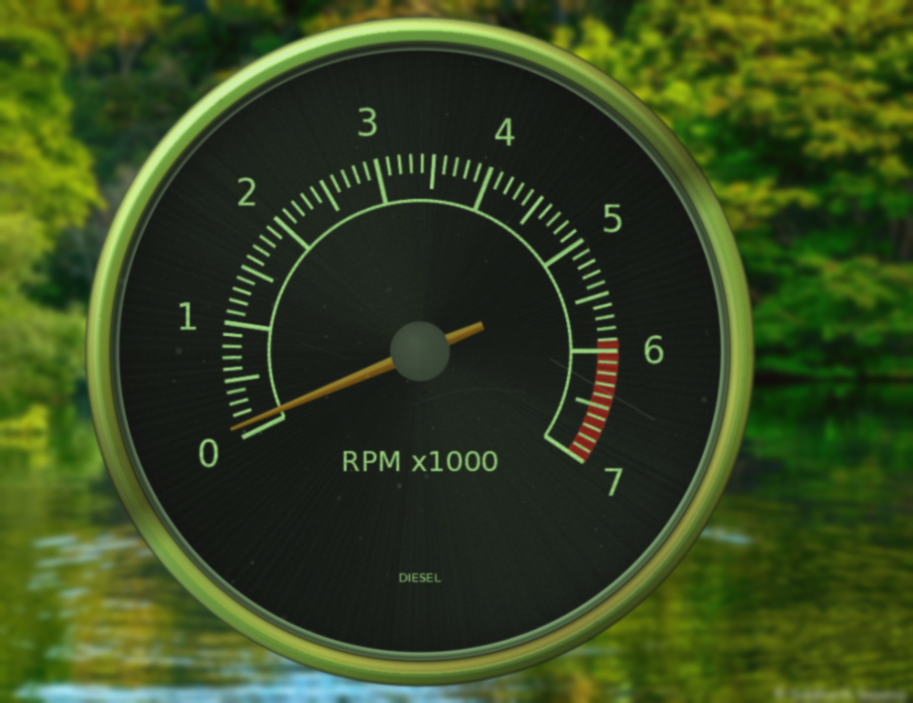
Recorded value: **100** rpm
